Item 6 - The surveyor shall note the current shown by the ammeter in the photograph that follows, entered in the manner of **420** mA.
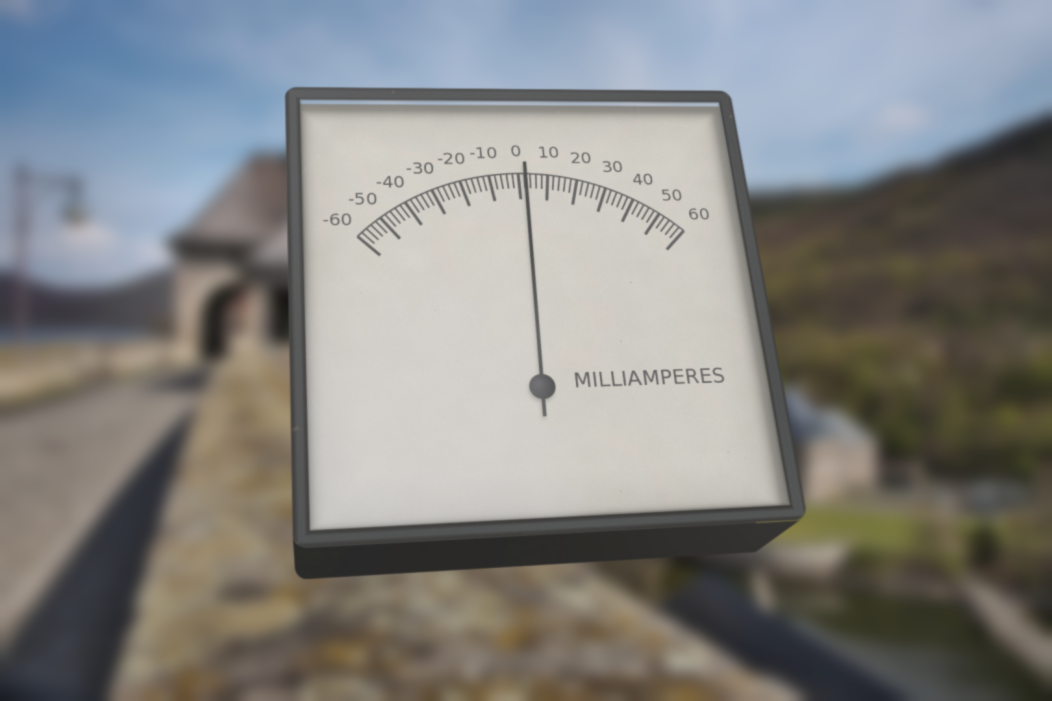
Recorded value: **2** mA
